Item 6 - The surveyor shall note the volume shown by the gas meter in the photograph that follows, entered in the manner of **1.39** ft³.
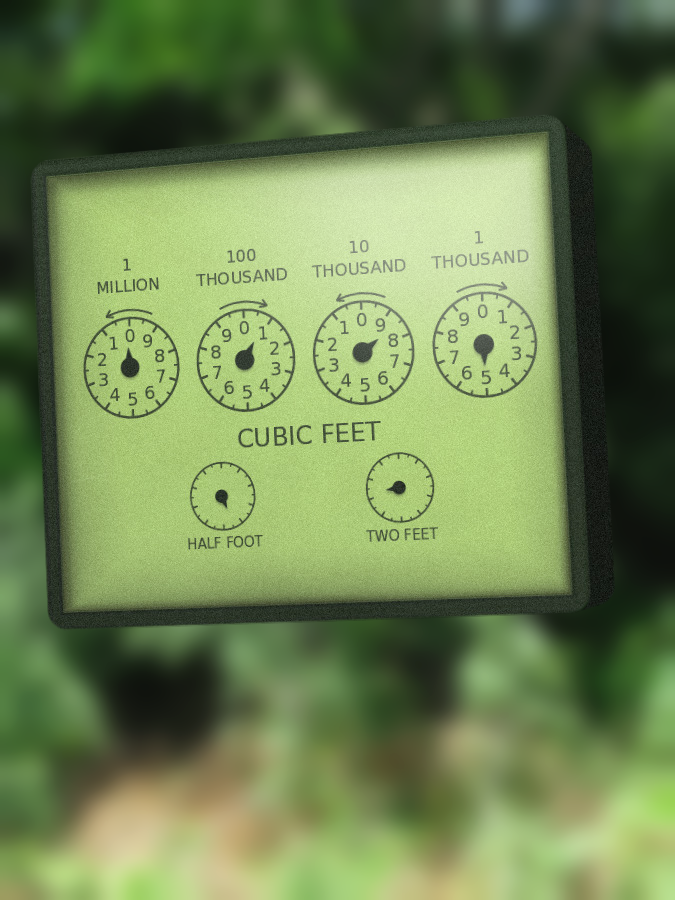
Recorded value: **8500** ft³
